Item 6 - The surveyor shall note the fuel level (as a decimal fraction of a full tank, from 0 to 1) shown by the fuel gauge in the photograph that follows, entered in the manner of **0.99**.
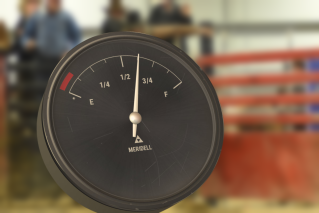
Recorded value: **0.625**
